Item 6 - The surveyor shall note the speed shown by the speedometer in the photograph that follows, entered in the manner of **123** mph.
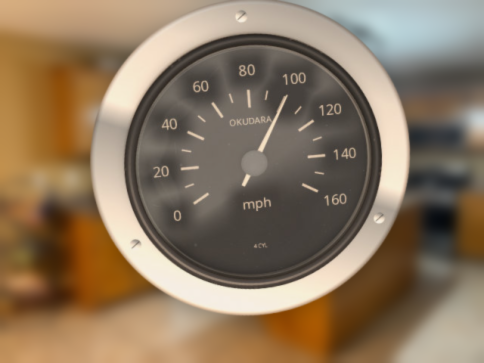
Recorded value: **100** mph
